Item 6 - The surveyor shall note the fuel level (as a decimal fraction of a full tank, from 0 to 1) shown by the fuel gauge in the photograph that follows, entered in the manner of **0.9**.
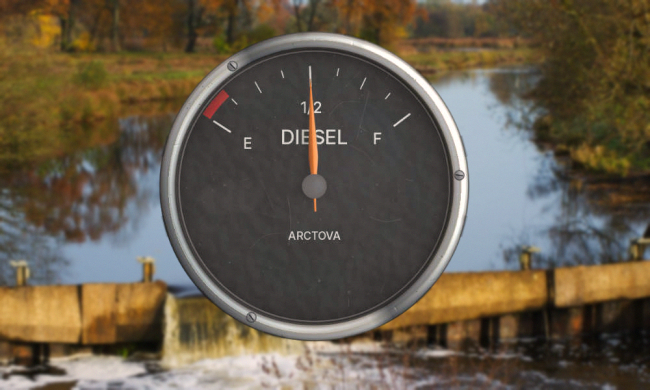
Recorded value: **0.5**
